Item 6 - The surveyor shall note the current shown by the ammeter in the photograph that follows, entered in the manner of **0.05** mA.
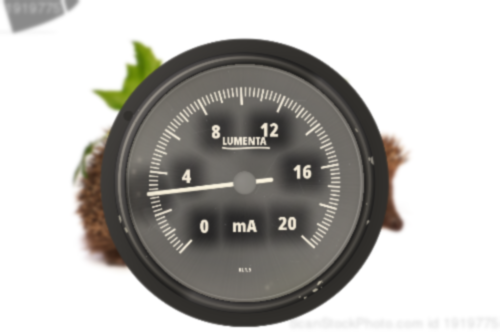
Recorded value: **3** mA
